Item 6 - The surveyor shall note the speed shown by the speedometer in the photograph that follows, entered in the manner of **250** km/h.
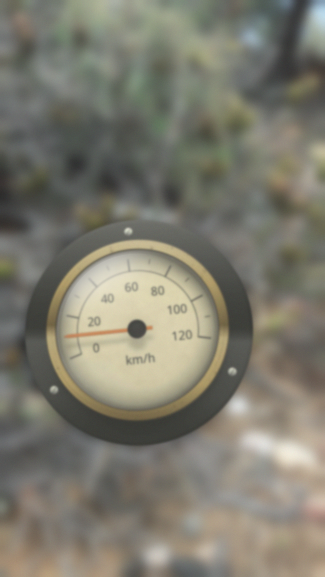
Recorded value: **10** km/h
